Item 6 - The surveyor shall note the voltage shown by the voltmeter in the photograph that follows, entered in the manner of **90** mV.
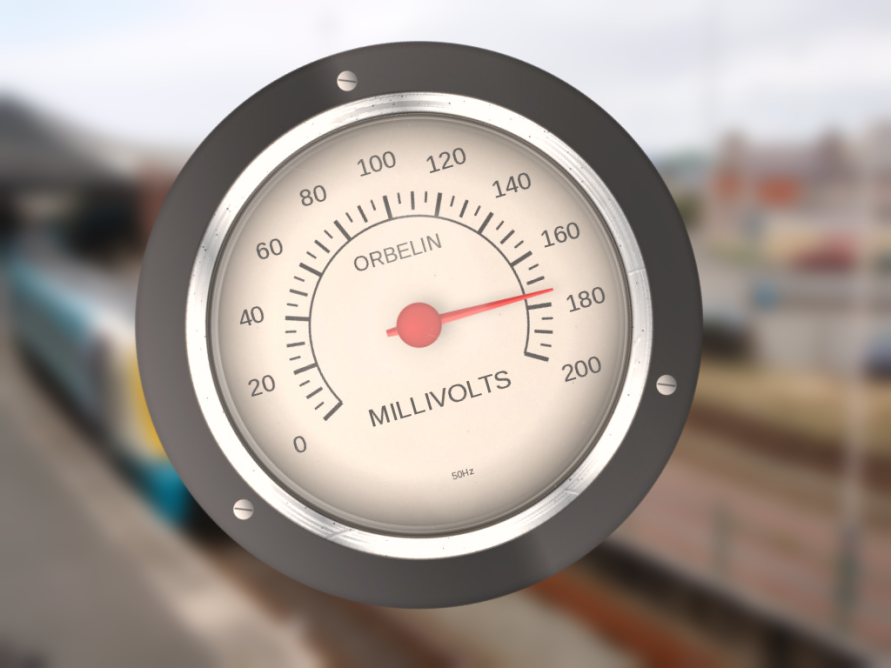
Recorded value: **175** mV
